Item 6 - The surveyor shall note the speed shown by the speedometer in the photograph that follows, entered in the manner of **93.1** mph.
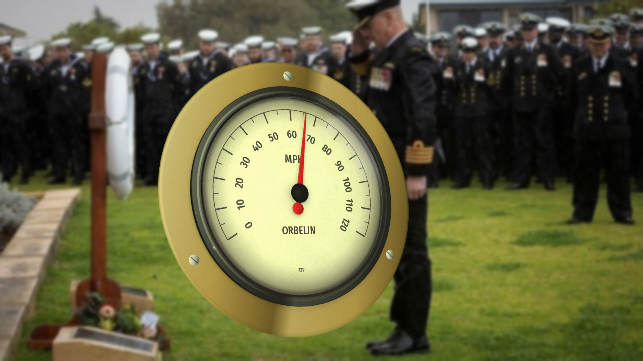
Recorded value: **65** mph
